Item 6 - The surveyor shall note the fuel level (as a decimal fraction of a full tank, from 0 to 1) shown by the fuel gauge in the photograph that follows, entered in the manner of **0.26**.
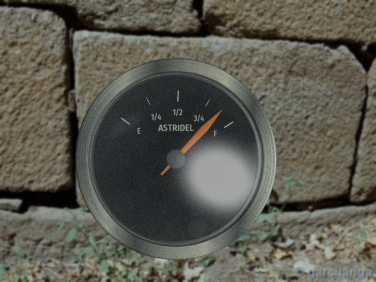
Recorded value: **0.875**
